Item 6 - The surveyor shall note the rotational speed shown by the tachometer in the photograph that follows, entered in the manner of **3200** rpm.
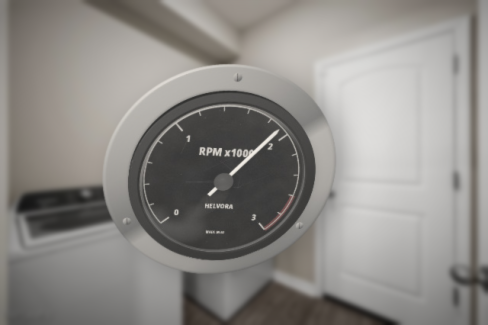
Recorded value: **1900** rpm
